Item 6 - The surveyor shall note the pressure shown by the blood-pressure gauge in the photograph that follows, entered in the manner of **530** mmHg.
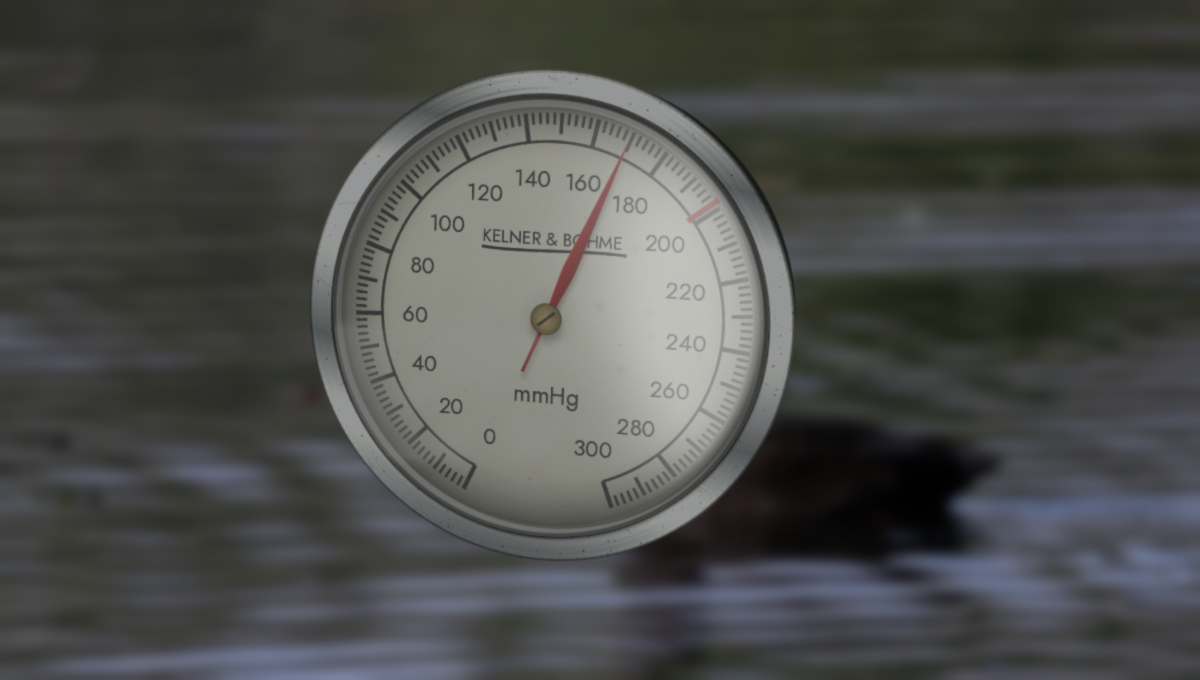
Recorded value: **170** mmHg
